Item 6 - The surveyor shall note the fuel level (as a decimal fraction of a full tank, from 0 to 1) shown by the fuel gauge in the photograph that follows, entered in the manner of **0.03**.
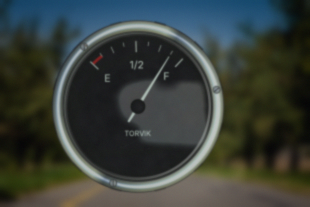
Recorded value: **0.875**
